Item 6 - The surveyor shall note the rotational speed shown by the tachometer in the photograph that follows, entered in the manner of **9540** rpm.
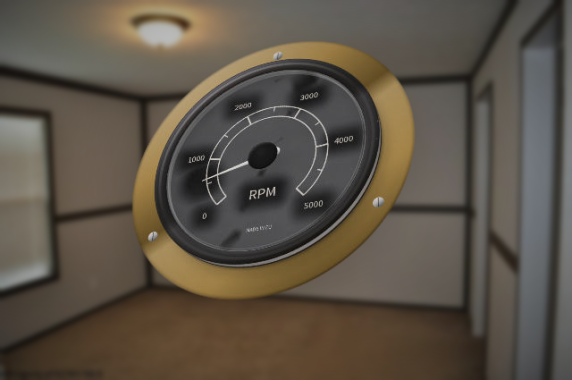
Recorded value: **500** rpm
